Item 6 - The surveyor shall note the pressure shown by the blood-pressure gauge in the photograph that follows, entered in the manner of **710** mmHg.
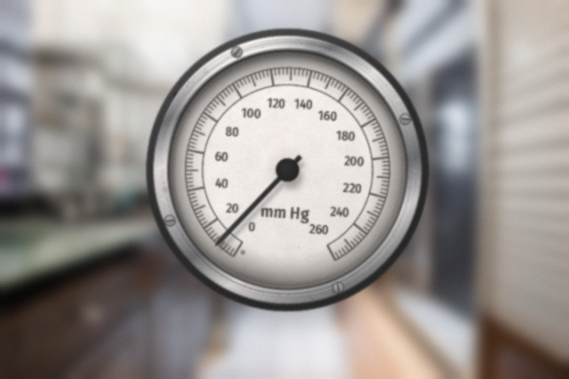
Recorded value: **10** mmHg
